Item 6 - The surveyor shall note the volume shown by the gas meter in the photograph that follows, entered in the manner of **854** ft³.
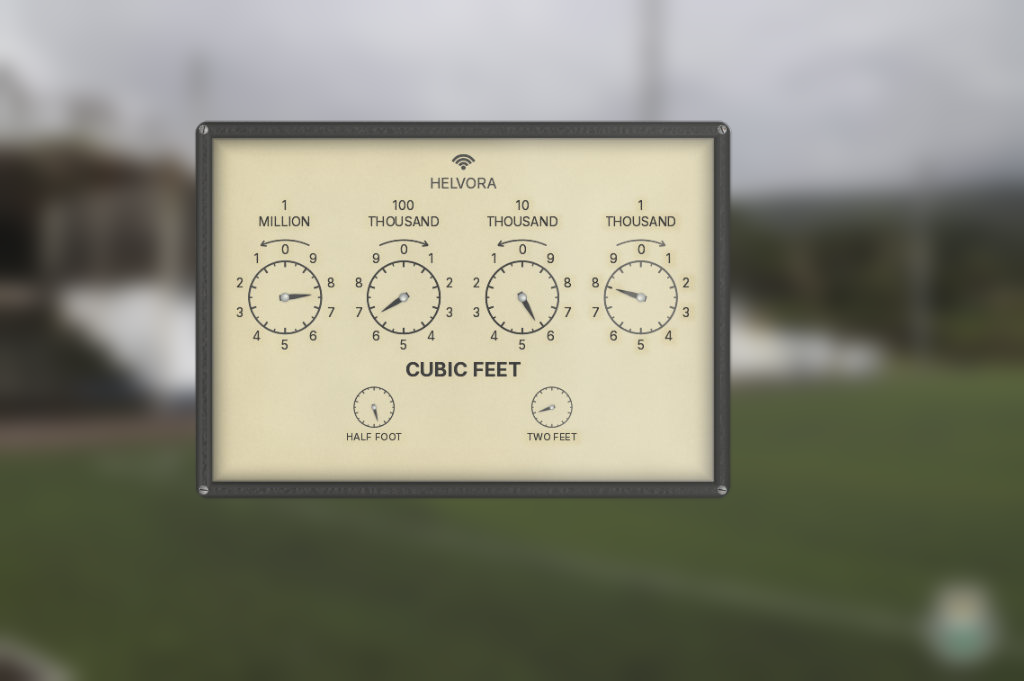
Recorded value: **765800** ft³
